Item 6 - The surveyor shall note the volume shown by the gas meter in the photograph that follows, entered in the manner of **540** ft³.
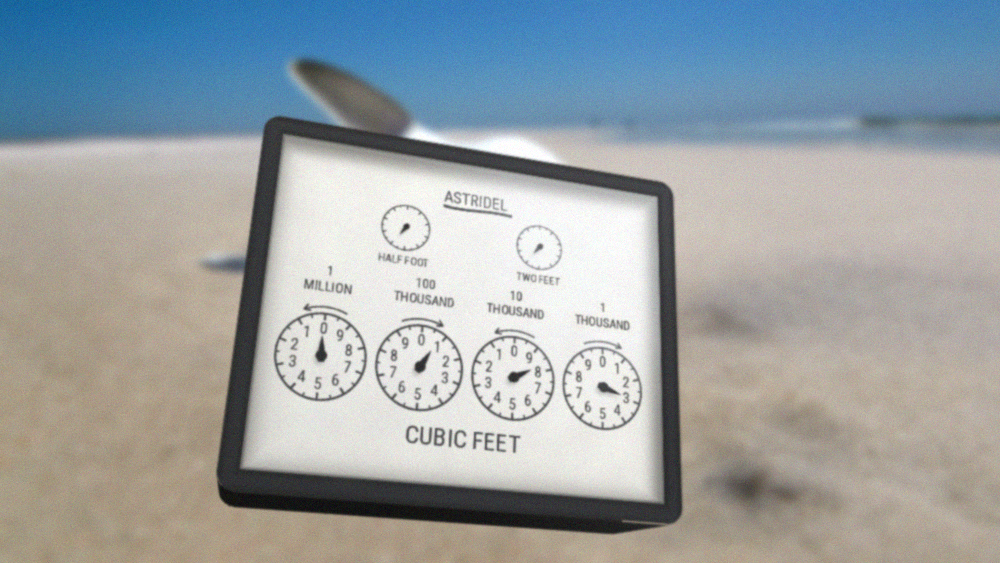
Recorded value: **8300** ft³
